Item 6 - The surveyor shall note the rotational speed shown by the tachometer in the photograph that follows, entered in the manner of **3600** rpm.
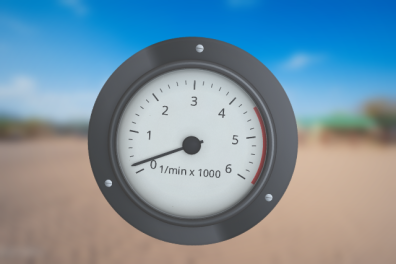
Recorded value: **200** rpm
